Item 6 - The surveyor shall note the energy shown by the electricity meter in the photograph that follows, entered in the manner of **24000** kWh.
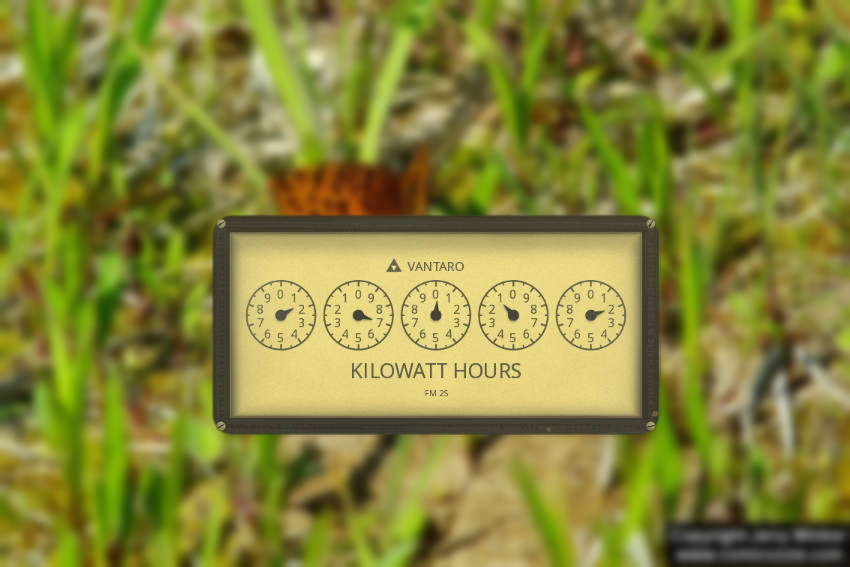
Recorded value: **17012** kWh
